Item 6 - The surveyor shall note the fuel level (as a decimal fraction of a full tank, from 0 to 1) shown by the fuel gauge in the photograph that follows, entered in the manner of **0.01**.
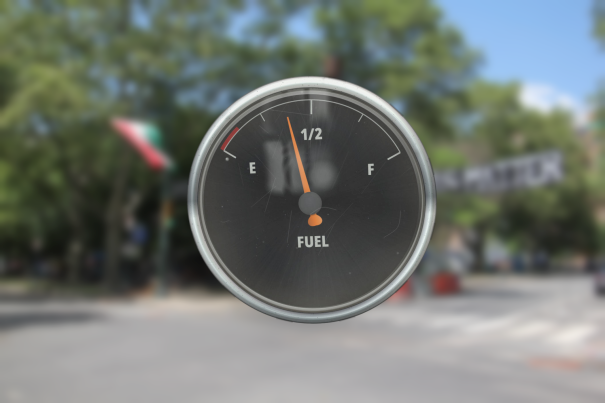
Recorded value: **0.375**
